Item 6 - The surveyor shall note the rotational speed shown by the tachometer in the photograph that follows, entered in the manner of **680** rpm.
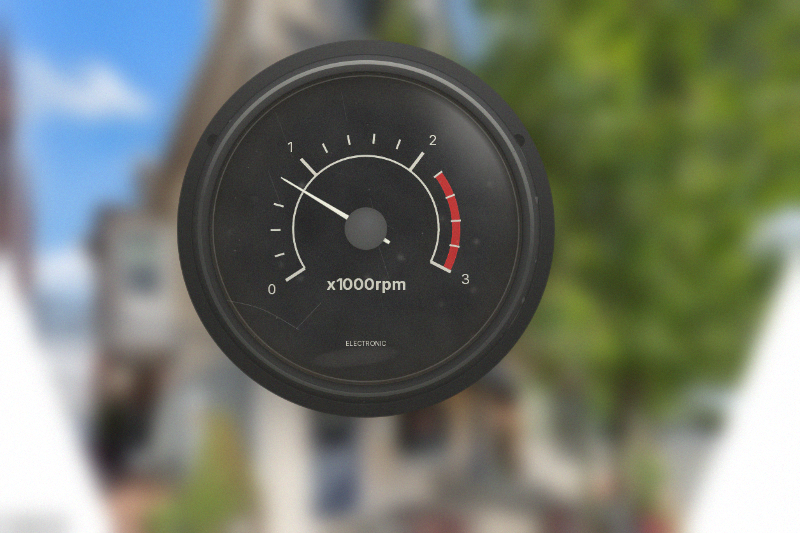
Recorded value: **800** rpm
